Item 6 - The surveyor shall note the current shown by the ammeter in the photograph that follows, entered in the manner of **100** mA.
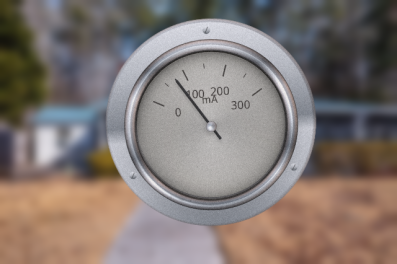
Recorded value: **75** mA
